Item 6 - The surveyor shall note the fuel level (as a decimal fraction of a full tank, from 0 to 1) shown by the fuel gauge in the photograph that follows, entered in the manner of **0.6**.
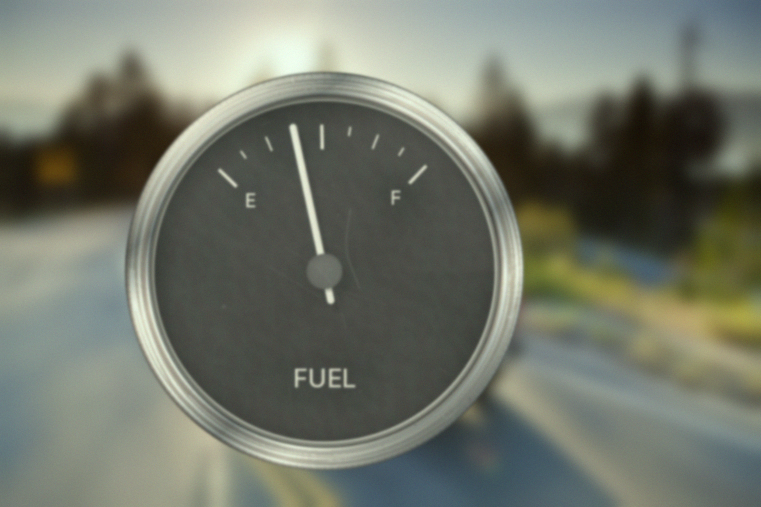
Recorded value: **0.375**
